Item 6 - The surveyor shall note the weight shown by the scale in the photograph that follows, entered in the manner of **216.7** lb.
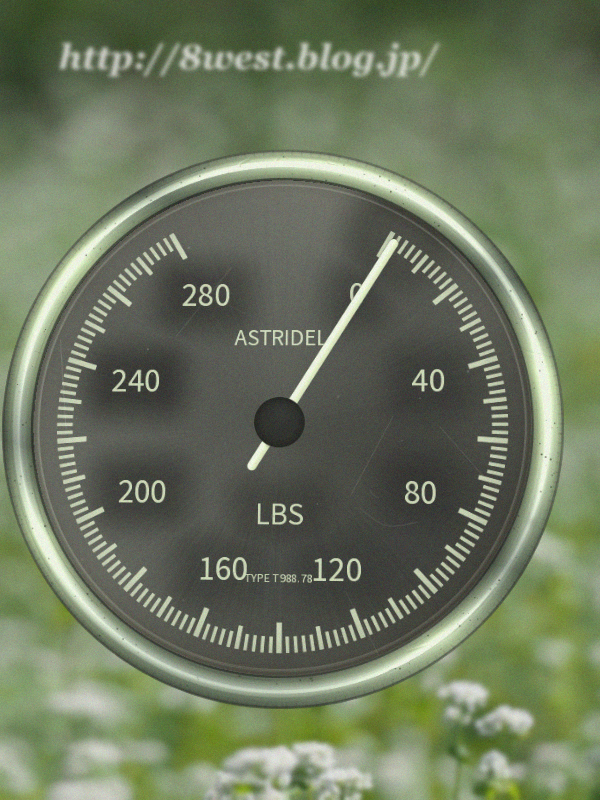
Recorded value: **2** lb
